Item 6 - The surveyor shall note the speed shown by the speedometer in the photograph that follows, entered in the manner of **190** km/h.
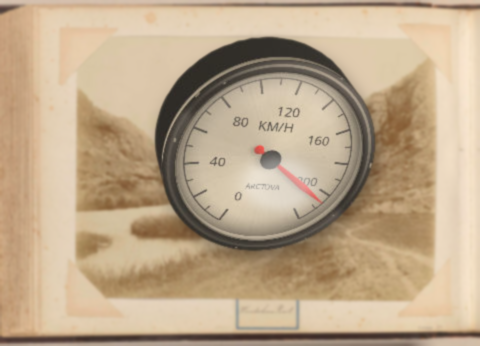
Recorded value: **205** km/h
